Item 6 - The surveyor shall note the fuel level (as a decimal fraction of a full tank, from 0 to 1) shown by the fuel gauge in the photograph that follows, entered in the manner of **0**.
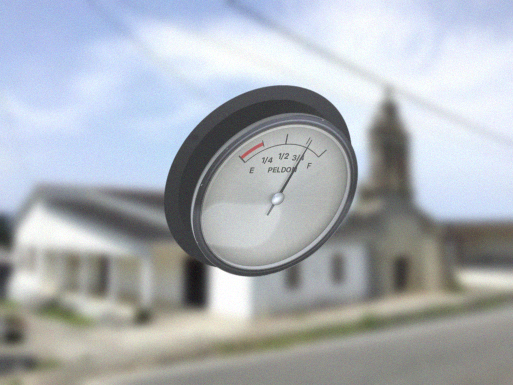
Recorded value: **0.75**
